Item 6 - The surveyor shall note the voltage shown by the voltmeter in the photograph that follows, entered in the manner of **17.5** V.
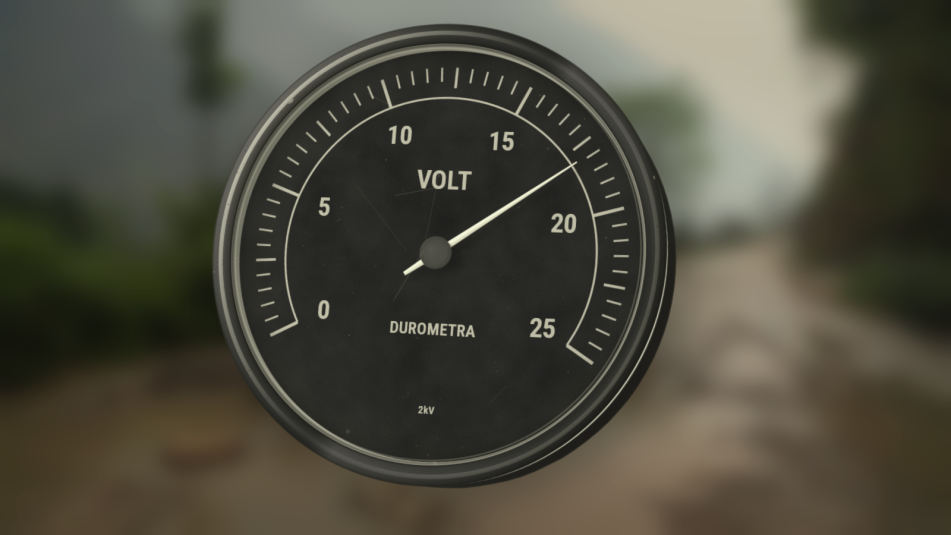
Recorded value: **18** V
